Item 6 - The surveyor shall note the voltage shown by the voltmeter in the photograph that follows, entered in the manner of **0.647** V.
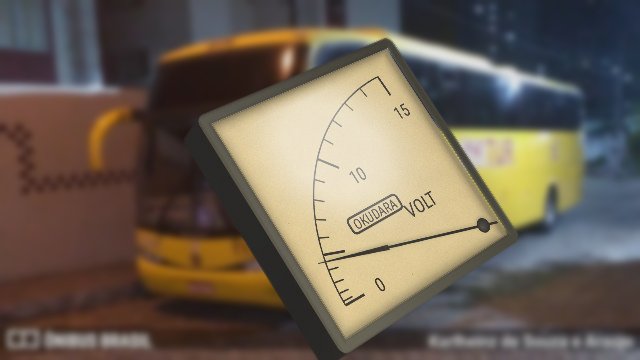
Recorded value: **4.5** V
